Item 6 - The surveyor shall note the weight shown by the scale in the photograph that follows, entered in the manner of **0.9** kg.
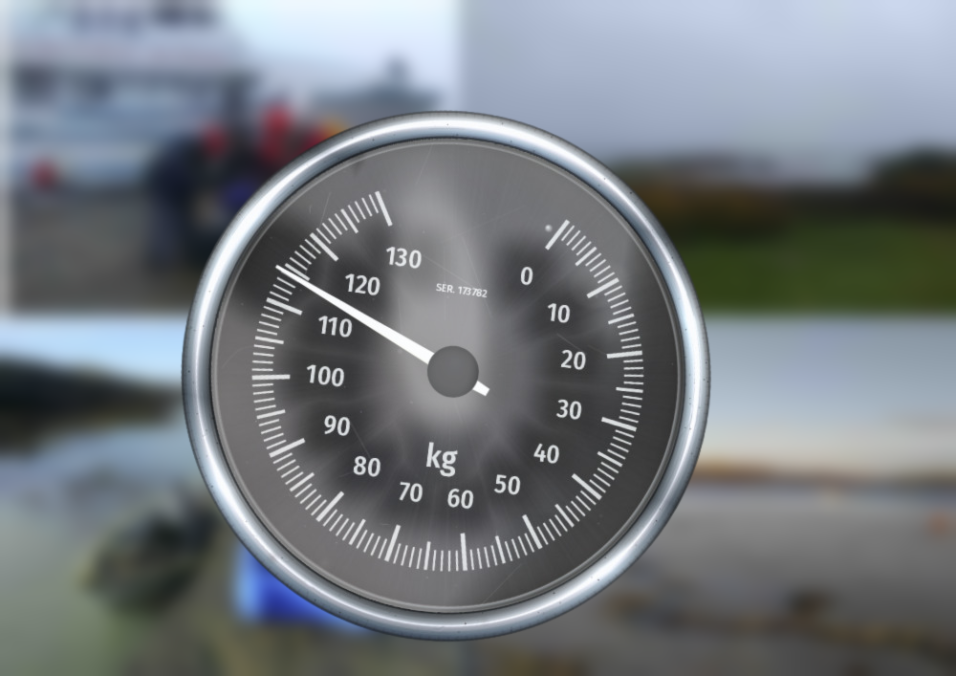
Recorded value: **114** kg
